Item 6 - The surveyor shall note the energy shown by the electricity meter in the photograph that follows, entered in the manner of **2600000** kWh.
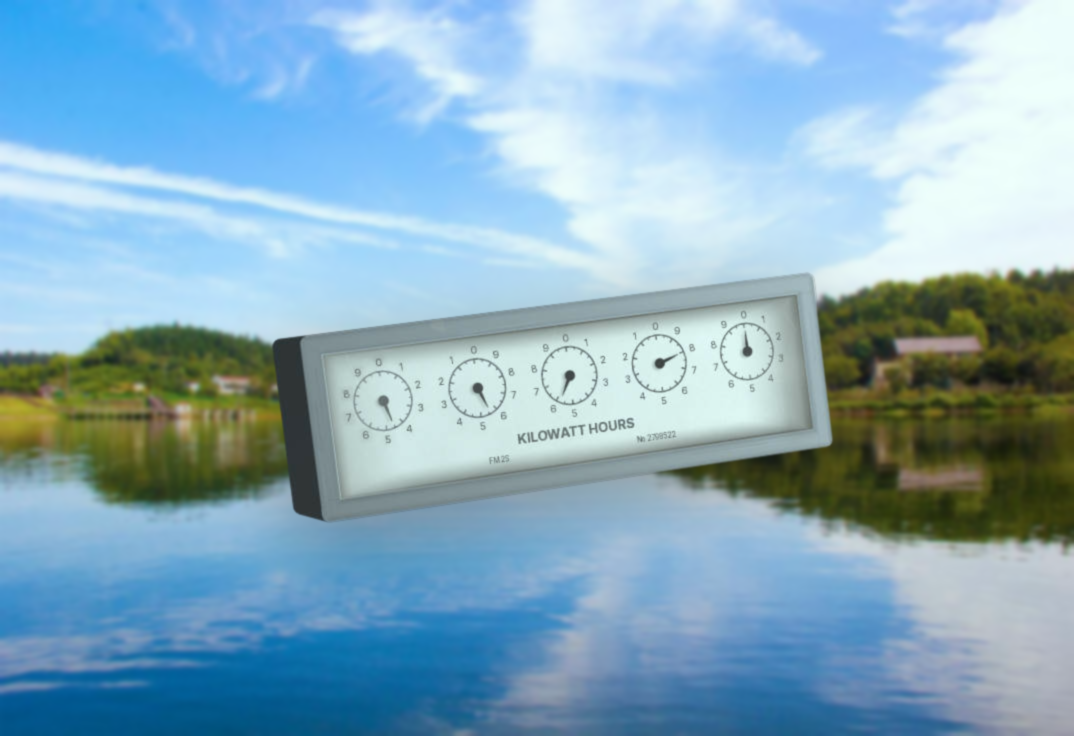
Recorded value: **45580** kWh
